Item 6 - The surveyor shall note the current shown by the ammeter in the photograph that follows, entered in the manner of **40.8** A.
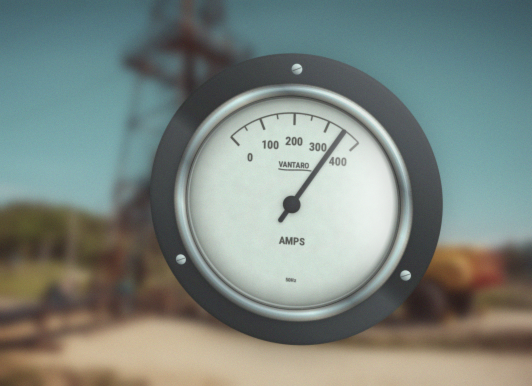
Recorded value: **350** A
